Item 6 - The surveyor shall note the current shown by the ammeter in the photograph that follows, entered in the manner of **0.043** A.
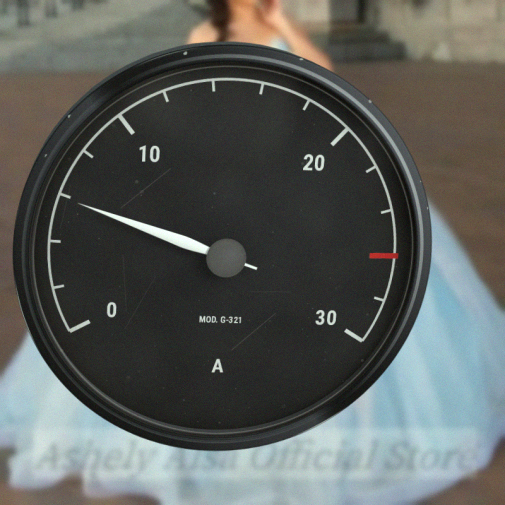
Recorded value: **6** A
